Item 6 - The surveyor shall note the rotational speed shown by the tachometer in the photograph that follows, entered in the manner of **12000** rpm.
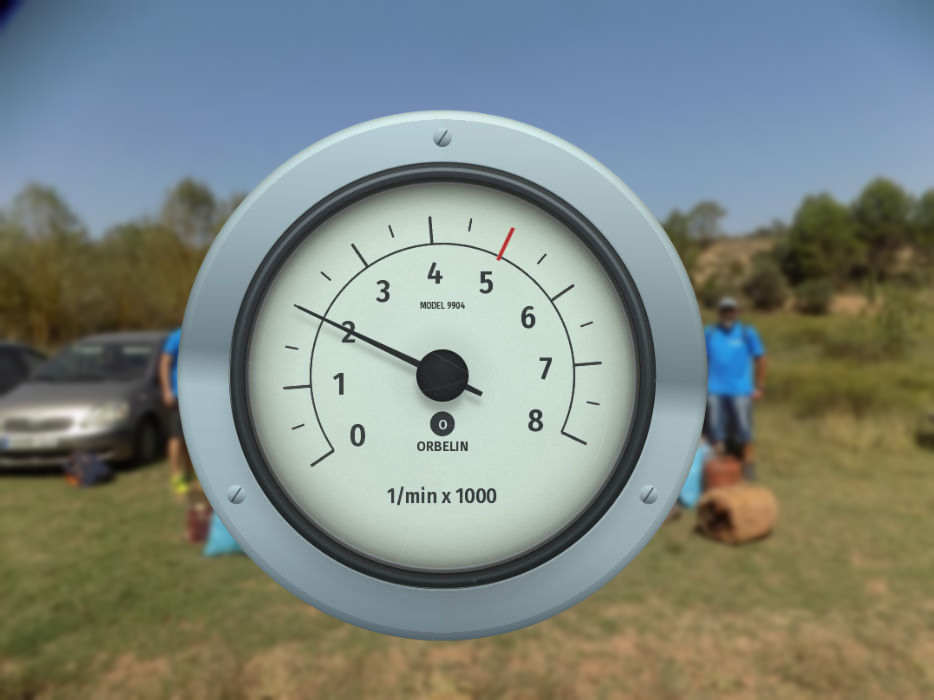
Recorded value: **2000** rpm
